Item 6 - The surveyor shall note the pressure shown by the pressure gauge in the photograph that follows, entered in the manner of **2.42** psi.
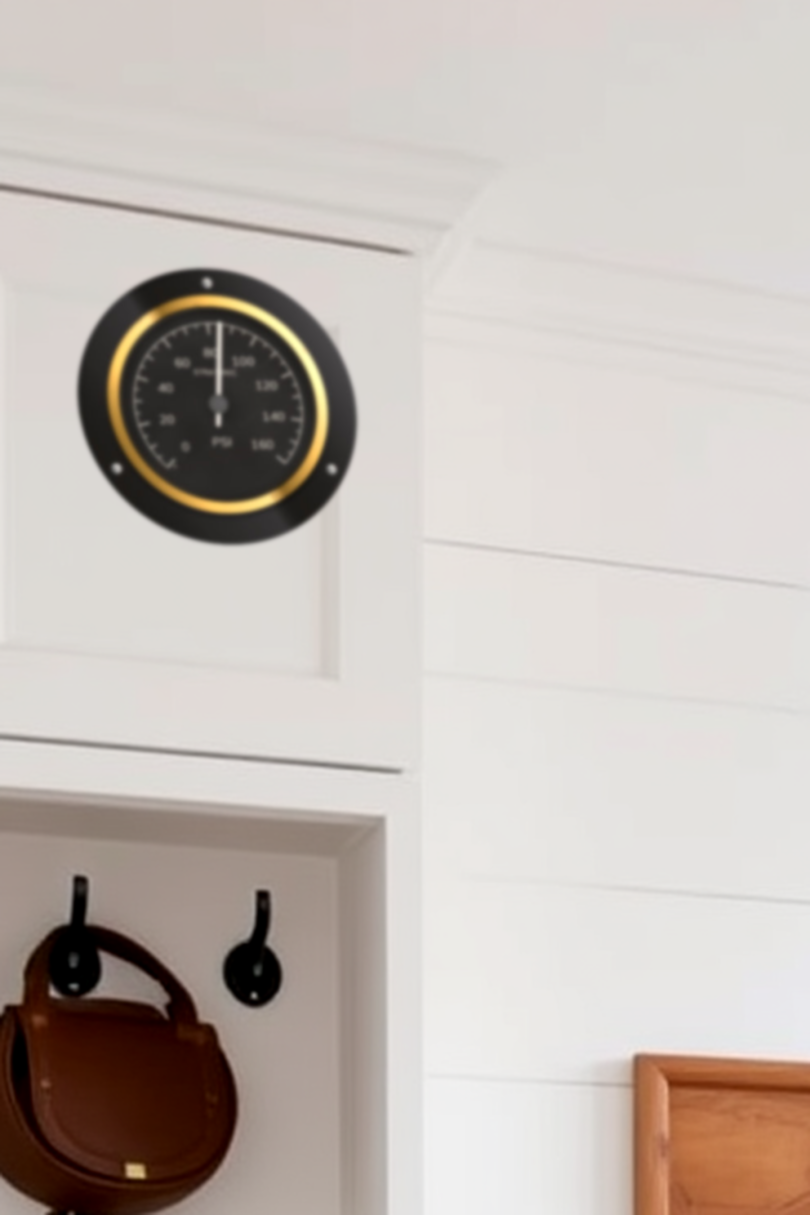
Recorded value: **85** psi
